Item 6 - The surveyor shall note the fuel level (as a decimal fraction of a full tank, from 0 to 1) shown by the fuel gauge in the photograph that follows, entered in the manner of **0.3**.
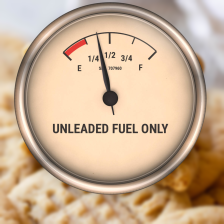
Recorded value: **0.375**
